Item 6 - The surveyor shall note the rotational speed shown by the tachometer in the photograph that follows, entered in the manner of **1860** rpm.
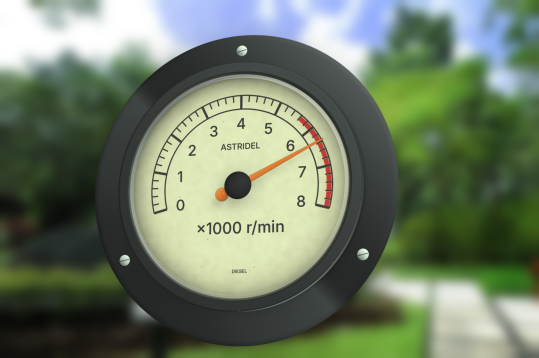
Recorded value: **6400** rpm
